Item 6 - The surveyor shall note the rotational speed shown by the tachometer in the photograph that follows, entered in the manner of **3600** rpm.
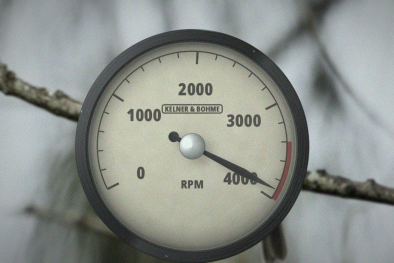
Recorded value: **3900** rpm
